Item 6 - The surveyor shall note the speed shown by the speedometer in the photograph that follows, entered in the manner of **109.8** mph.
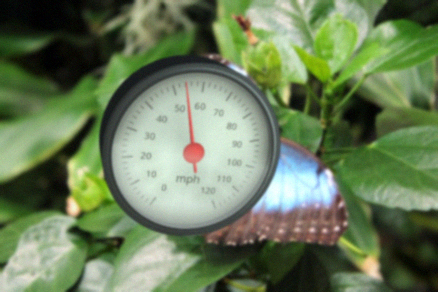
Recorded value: **54** mph
